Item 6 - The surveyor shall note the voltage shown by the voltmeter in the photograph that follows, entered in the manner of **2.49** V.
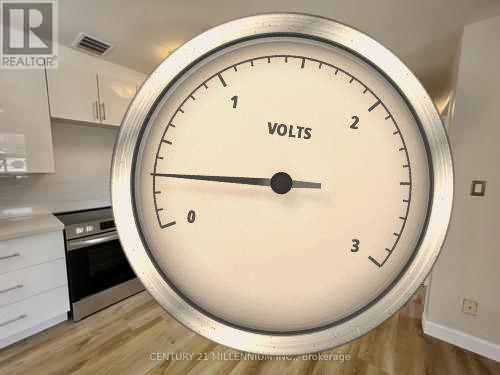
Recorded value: **0.3** V
